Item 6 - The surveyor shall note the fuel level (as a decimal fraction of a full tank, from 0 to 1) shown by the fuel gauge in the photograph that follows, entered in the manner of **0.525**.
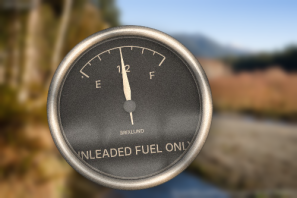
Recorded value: **0.5**
